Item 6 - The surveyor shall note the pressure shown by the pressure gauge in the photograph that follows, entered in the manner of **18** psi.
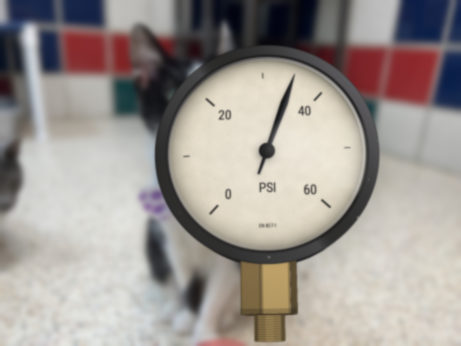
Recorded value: **35** psi
